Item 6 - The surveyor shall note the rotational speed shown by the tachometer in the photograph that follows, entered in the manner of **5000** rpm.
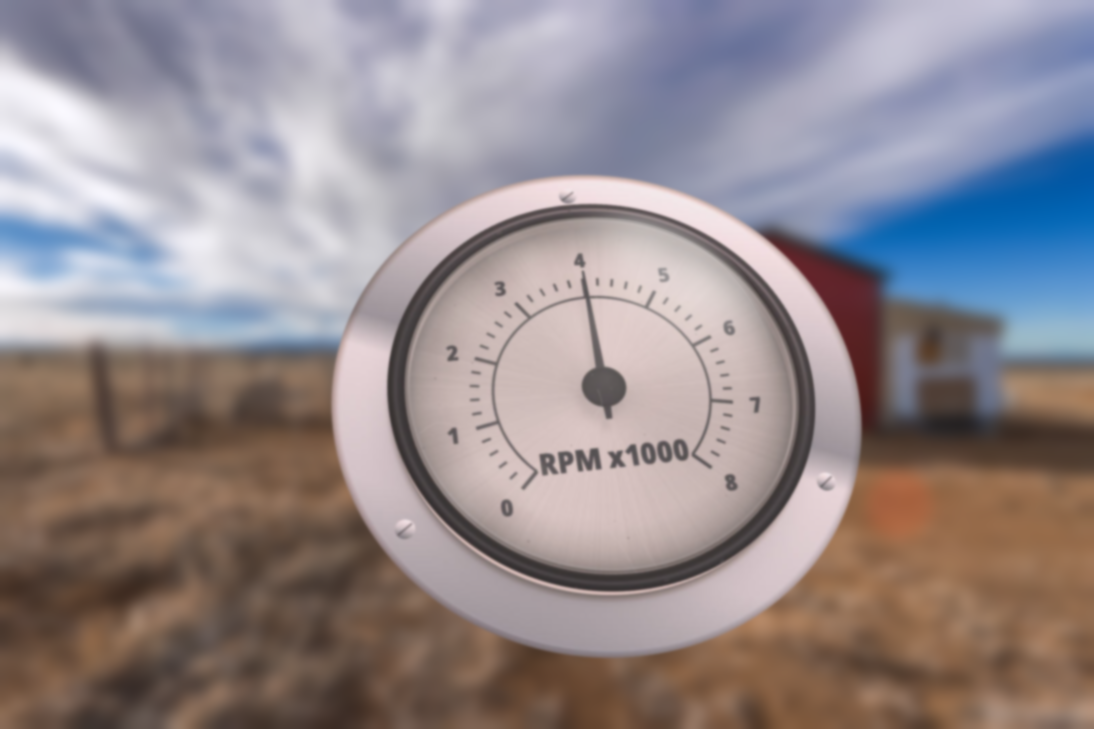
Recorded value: **4000** rpm
